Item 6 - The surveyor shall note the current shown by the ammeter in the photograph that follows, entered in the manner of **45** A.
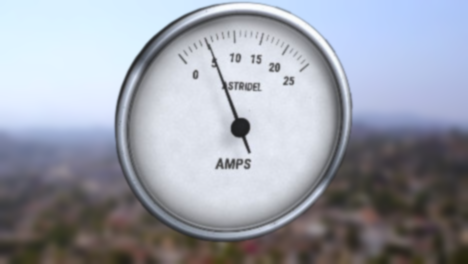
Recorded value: **5** A
